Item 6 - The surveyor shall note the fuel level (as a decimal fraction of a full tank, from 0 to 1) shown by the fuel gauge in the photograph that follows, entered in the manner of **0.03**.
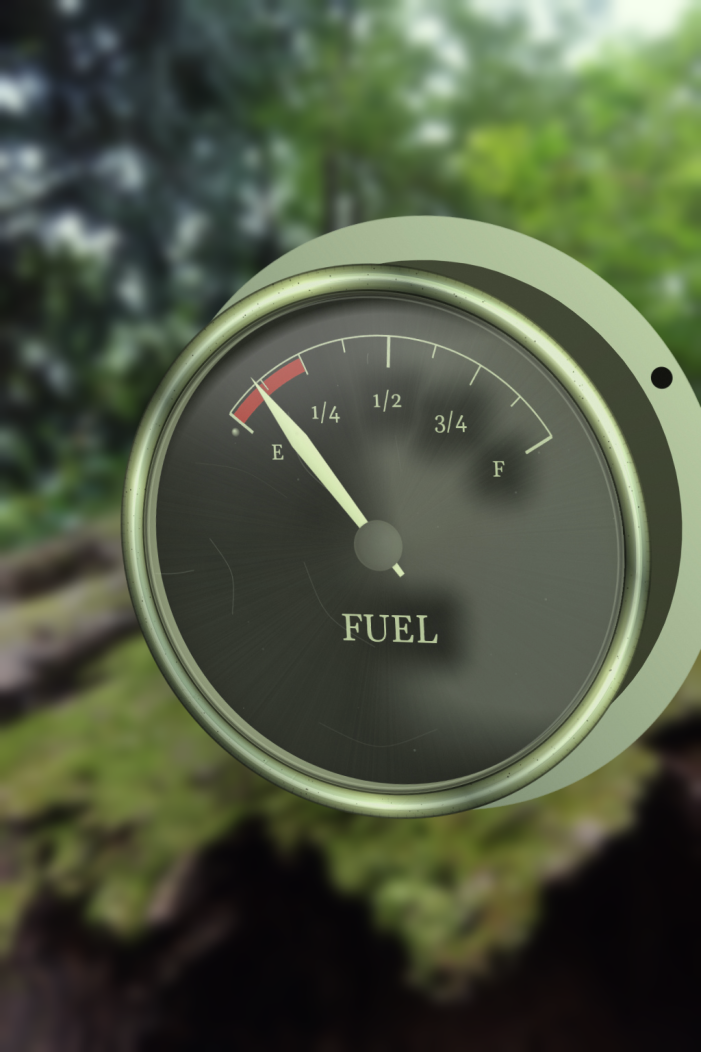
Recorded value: **0.125**
